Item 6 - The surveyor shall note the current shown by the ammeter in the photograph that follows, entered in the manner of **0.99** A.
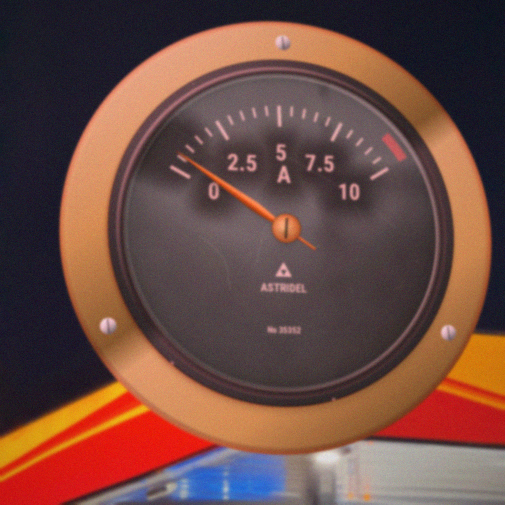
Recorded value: **0.5** A
